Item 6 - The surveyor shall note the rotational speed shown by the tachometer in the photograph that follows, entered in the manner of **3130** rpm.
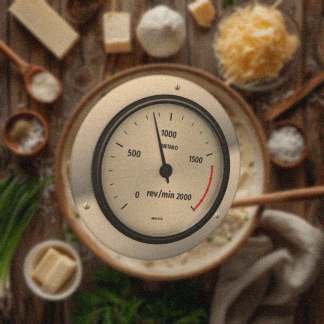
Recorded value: **850** rpm
